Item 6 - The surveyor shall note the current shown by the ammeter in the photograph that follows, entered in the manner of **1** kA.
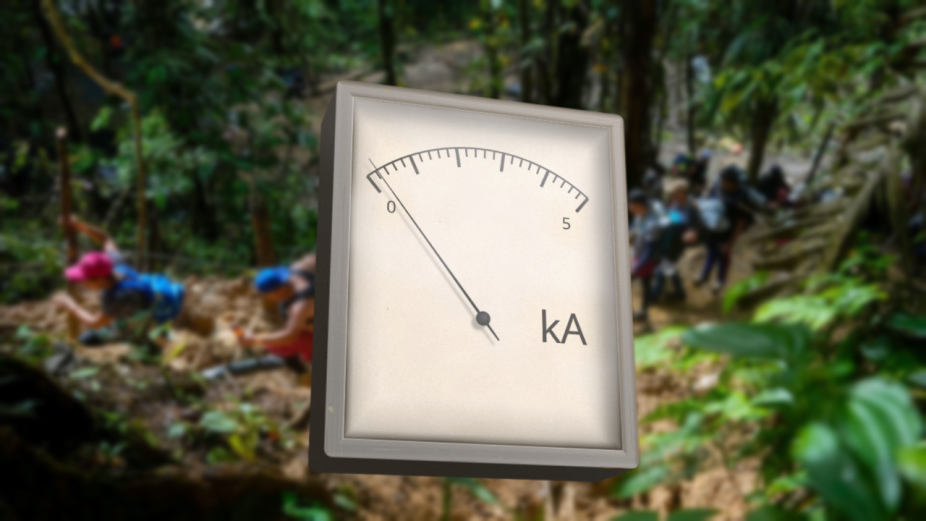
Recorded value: **0.2** kA
